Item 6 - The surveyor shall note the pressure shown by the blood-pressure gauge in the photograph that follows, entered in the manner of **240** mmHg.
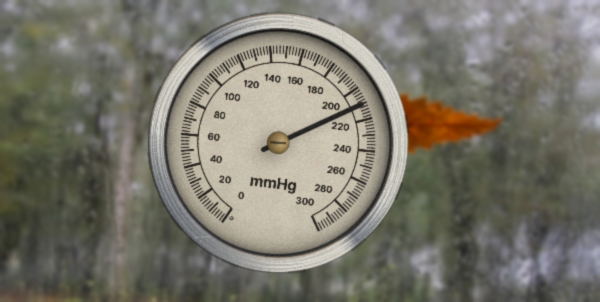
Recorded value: **210** mmHg
